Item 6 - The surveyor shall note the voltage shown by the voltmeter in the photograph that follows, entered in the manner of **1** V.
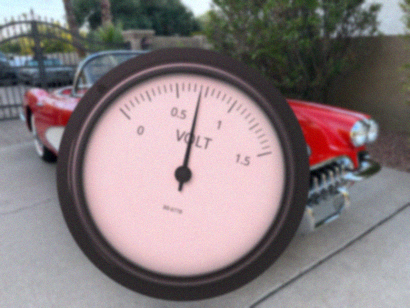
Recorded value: **0.7** V
